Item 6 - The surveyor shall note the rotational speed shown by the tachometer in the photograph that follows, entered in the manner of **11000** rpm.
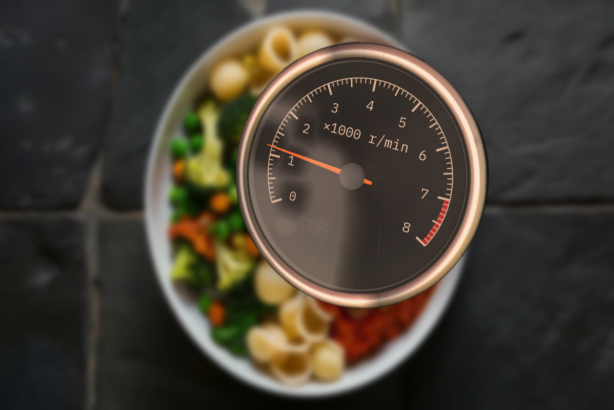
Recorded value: **1200** rpm
